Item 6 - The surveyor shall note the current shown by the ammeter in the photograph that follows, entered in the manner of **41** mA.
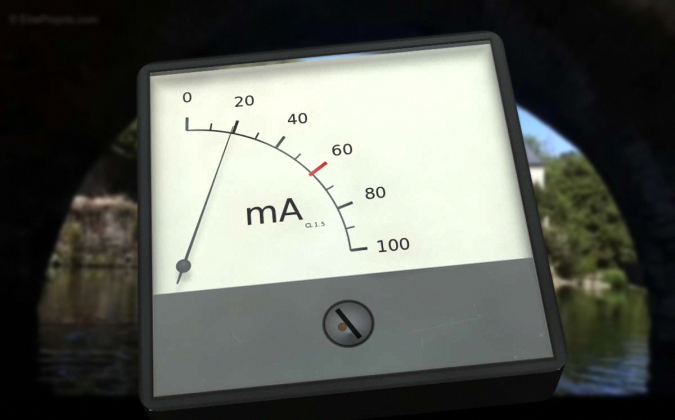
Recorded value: **20** mA
